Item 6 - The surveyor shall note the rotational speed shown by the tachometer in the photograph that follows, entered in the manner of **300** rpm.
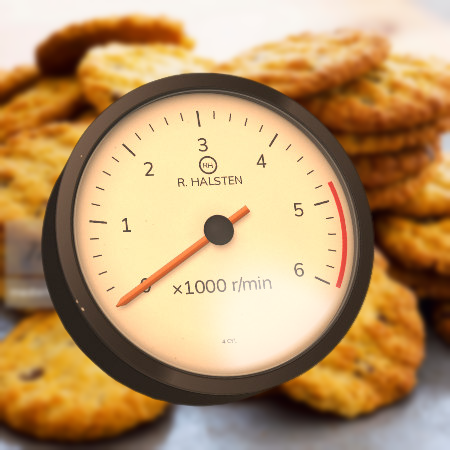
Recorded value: **0** rpm
